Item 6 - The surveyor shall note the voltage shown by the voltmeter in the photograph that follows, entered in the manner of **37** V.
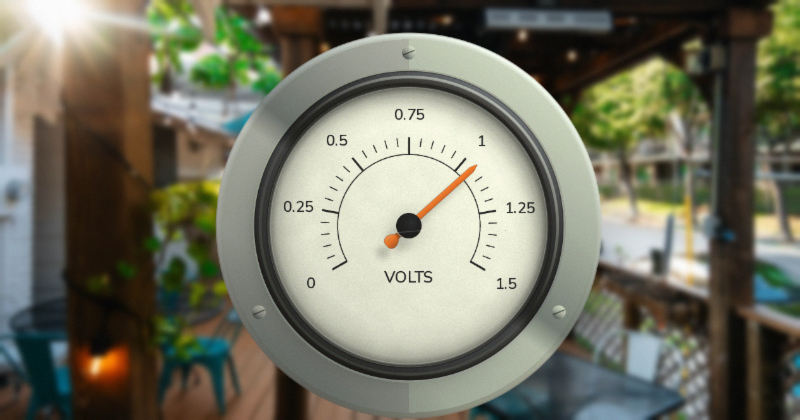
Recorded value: **1.05** V
